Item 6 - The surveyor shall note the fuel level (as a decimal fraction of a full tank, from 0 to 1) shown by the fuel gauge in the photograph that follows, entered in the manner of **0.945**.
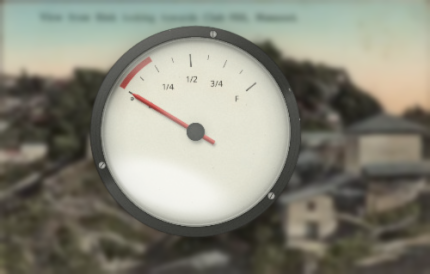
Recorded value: **0**
